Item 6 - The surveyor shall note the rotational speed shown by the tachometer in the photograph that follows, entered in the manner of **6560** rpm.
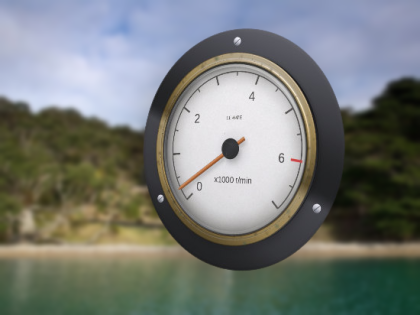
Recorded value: **250** rpm
